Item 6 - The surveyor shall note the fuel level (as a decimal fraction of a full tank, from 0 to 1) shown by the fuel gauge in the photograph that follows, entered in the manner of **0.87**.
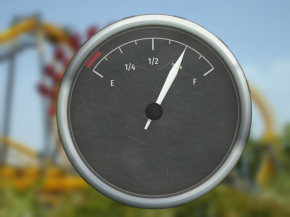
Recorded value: **0.75**
